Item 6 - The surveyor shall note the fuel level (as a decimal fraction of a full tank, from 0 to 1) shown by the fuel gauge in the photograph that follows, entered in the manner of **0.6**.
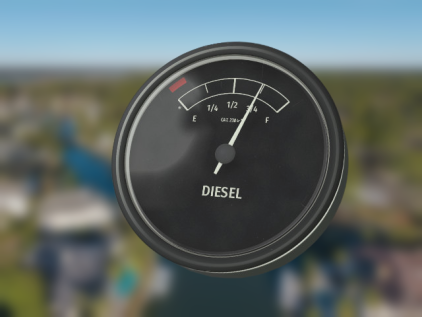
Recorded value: **0.75**
